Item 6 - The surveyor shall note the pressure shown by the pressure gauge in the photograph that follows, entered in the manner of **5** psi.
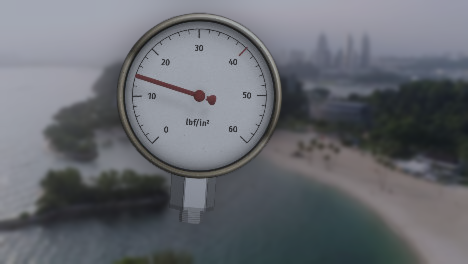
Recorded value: **14** psi
